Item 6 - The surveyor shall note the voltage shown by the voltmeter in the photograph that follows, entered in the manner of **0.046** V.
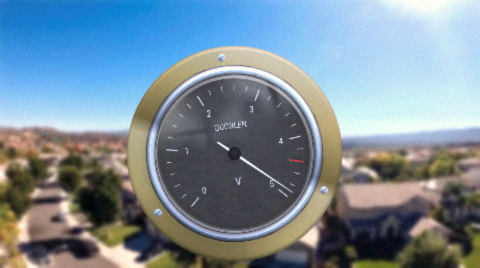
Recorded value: **4.9** V
